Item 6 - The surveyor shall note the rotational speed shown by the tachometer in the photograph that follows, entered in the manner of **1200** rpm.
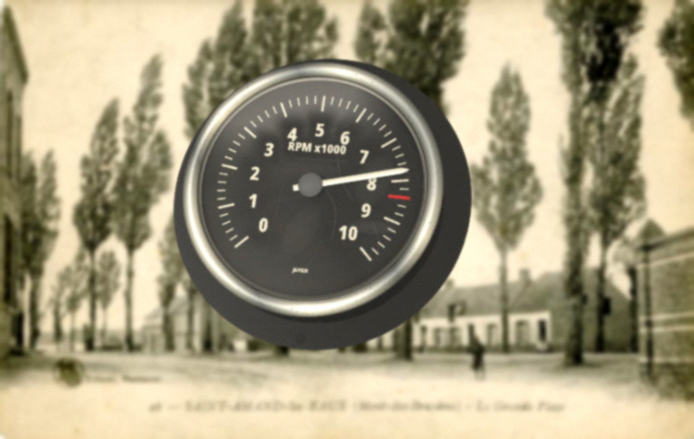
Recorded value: **7800** rpm
